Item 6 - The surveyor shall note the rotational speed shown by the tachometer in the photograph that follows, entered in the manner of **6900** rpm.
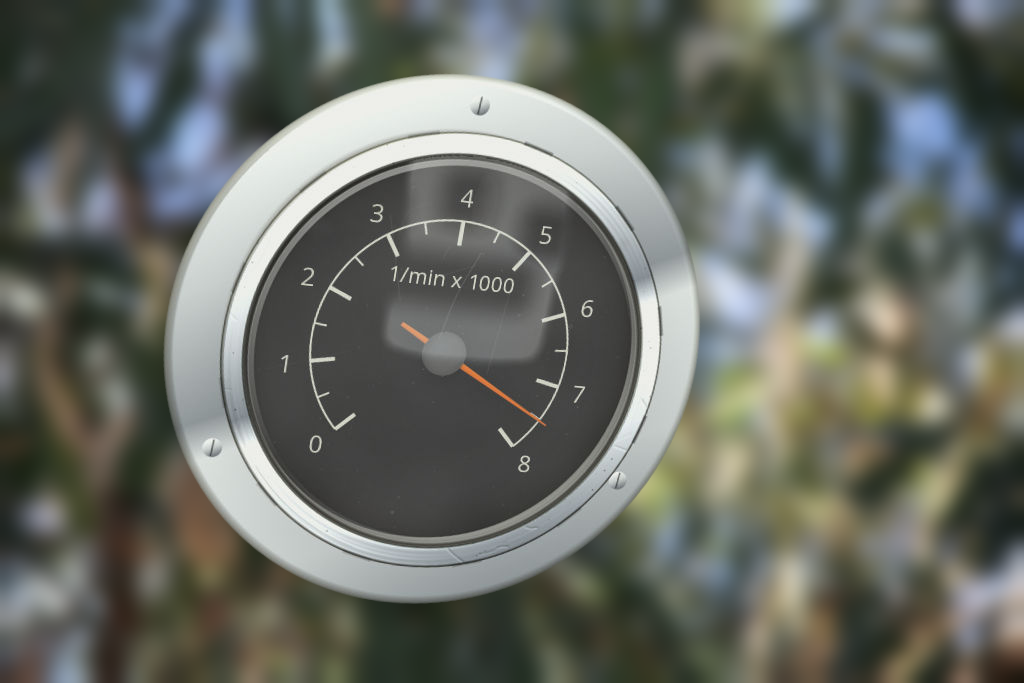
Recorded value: **7500** rpm
